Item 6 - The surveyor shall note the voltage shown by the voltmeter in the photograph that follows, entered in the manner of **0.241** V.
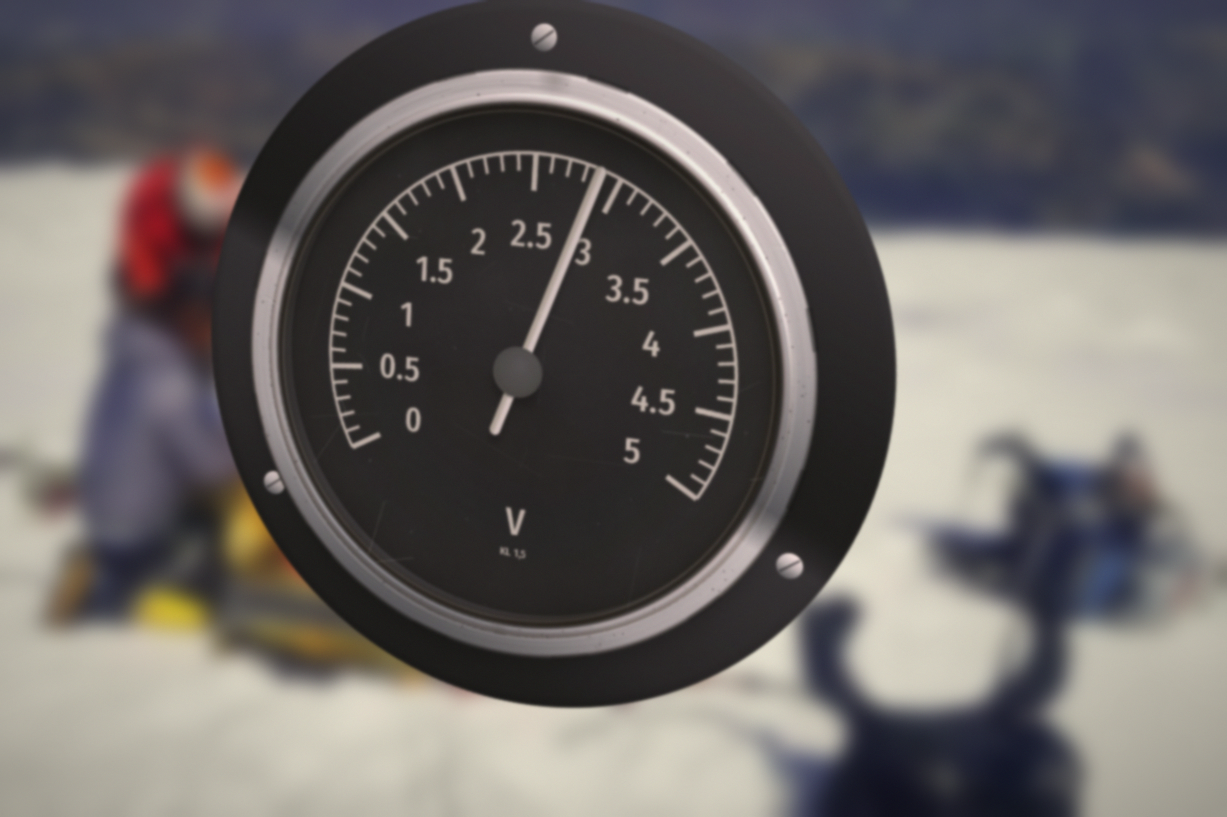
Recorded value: **2.9** V
